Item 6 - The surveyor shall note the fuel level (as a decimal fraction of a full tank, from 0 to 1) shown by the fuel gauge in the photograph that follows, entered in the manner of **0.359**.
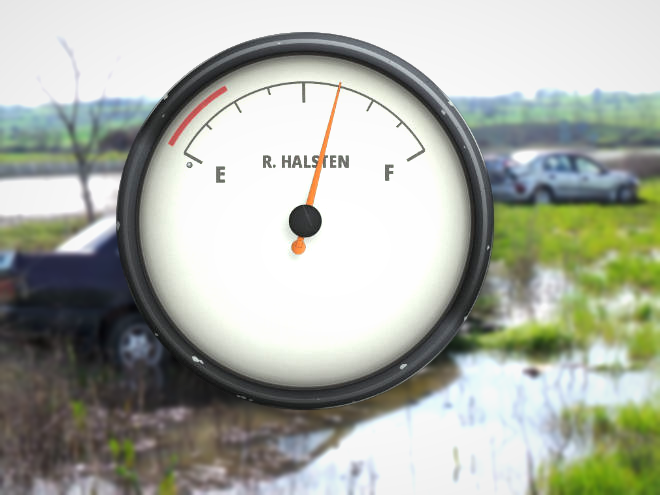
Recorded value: **0.625**
